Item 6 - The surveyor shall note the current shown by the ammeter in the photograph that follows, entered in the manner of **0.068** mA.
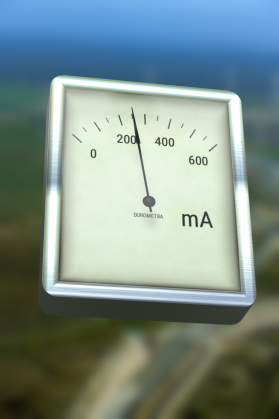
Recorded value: **250** mA
